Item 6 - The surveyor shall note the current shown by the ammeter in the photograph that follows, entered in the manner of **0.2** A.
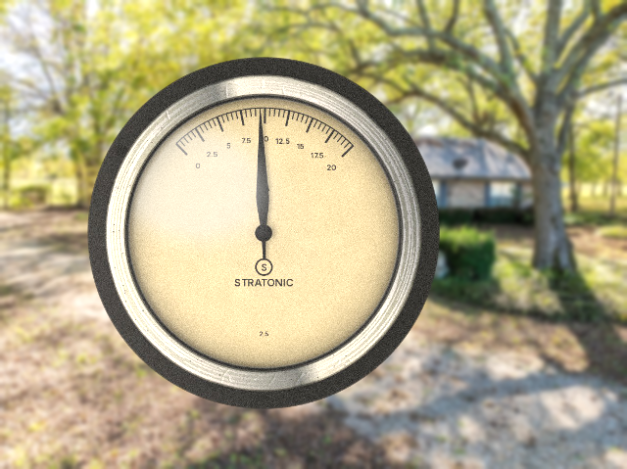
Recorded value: **9.5** A
